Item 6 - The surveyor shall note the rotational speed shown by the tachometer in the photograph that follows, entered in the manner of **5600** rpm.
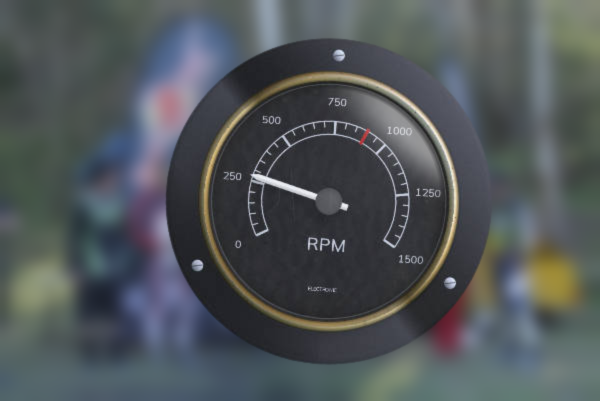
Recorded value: **275** rpm
